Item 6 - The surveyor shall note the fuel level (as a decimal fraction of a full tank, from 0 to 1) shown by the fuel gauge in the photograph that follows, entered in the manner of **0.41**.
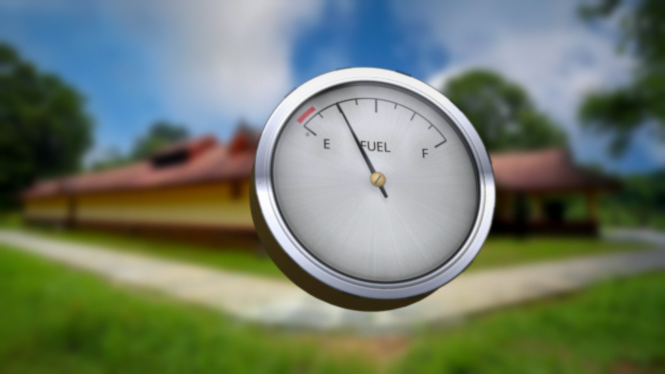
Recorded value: **0.25**
